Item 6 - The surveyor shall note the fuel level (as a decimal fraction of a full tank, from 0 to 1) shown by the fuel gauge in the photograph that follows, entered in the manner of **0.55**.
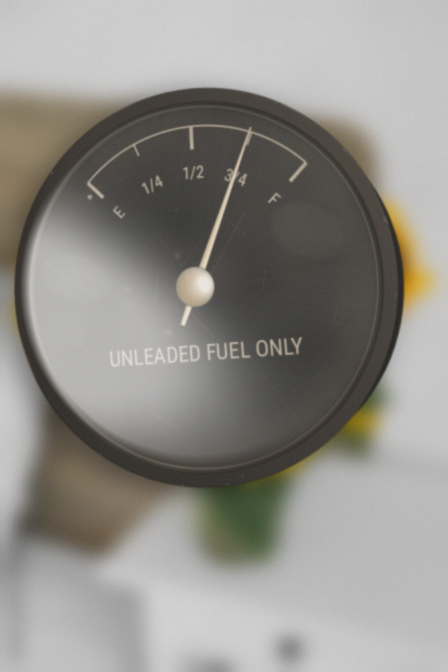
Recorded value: **0.75**
